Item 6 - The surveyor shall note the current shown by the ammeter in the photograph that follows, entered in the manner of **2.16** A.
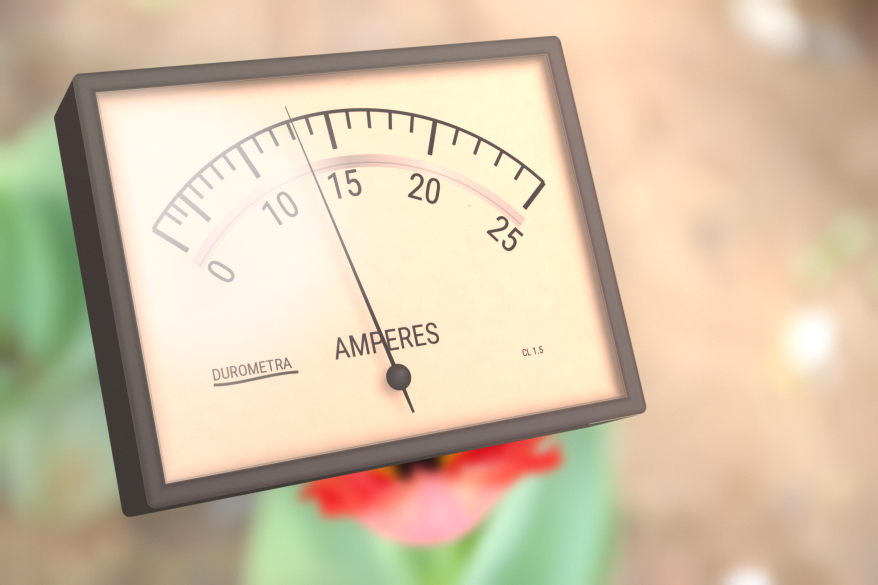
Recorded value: **13** A
